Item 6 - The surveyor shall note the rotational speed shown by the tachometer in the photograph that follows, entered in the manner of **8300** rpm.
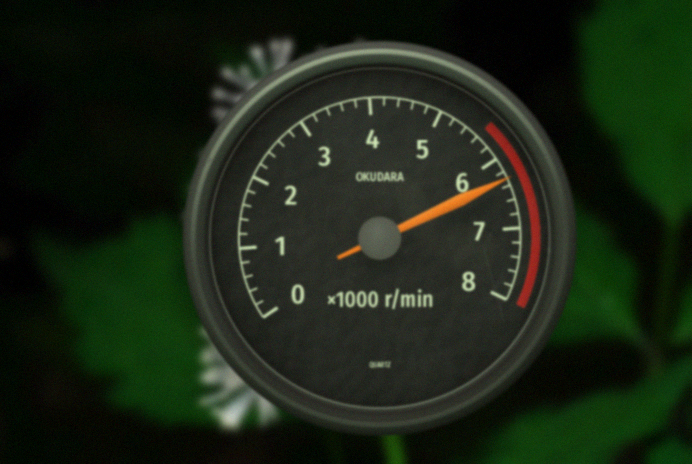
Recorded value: **6300** rpm
